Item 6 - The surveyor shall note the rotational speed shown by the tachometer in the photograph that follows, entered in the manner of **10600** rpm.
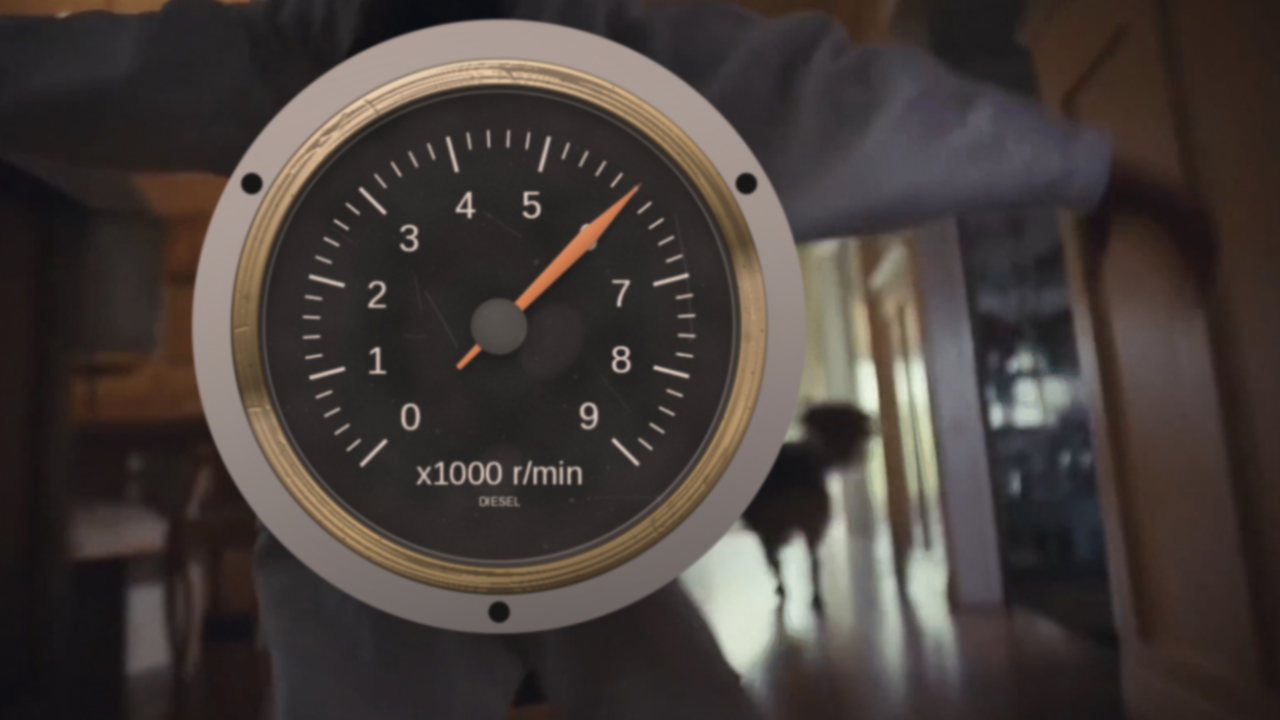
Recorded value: **6000** rpm
